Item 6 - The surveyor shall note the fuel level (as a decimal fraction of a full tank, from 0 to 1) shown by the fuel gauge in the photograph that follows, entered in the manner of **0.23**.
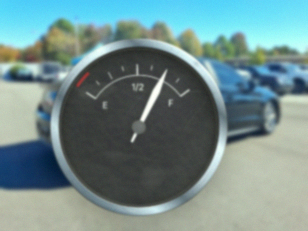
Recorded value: **0.75**
